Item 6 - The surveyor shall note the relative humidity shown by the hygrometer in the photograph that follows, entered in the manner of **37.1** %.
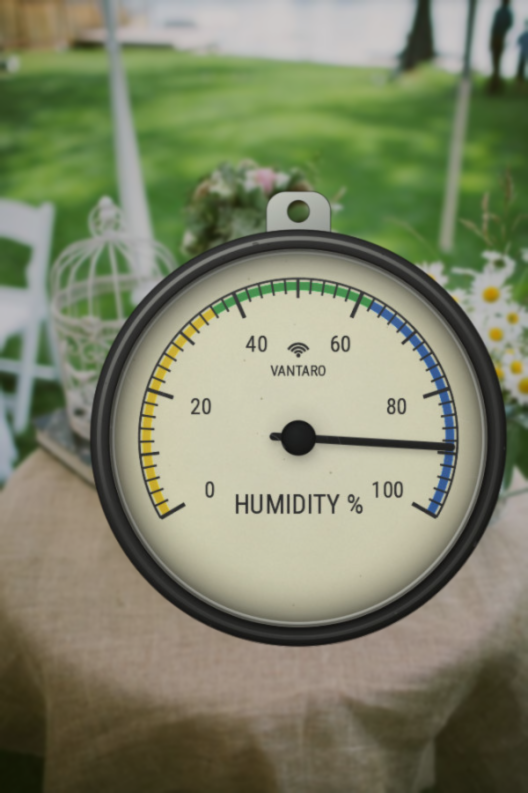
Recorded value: **89** %
